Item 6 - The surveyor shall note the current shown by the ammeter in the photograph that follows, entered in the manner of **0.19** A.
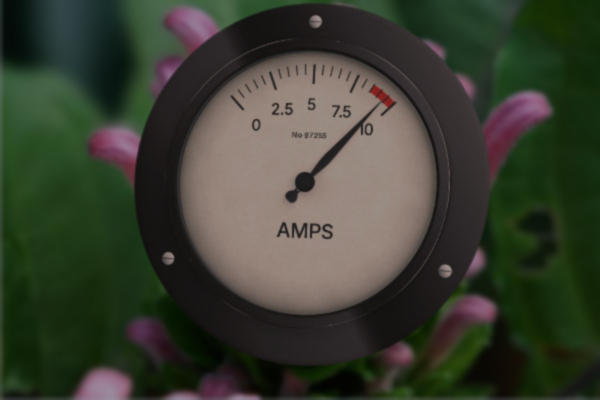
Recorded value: **9.5** A
